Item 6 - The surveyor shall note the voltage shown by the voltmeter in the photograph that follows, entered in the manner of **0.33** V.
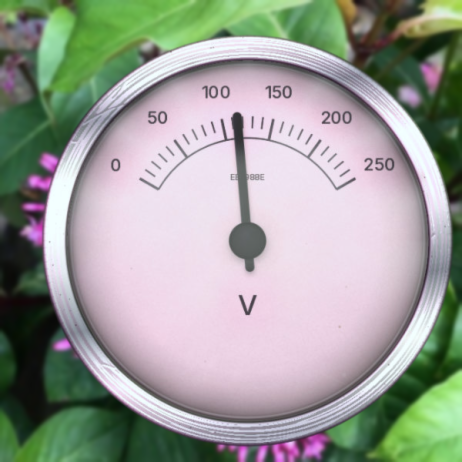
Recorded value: **115** V
